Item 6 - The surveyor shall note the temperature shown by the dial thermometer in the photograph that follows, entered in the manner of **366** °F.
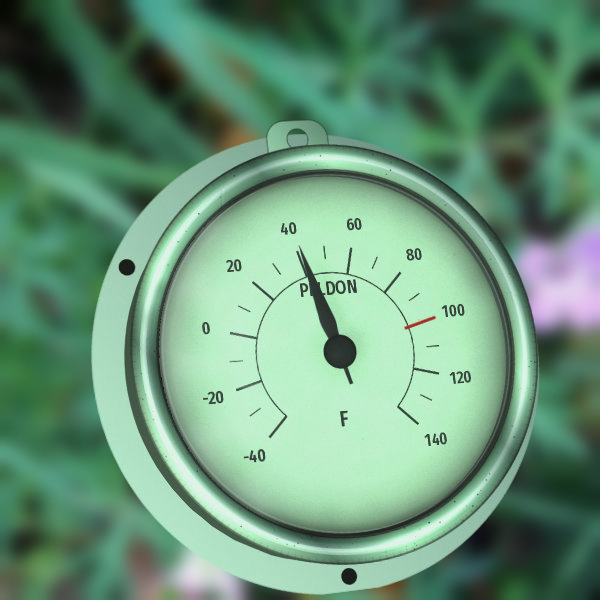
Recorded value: **40** °F
